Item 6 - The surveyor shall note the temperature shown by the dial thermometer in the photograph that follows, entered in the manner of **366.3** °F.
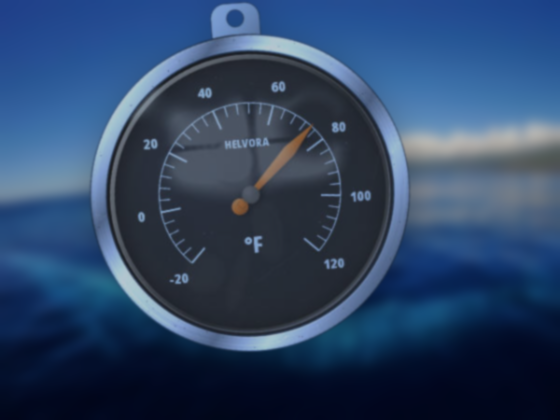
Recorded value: **74** °F
